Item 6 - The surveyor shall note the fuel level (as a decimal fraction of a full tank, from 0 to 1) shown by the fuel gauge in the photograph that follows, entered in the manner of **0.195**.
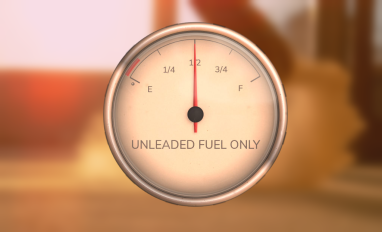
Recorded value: **0.5**
